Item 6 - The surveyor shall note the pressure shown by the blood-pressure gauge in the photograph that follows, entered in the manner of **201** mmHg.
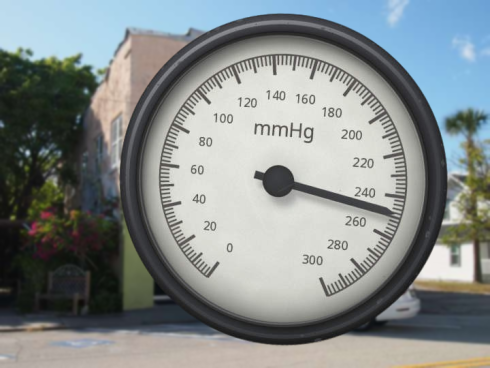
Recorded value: **248** mmHg
